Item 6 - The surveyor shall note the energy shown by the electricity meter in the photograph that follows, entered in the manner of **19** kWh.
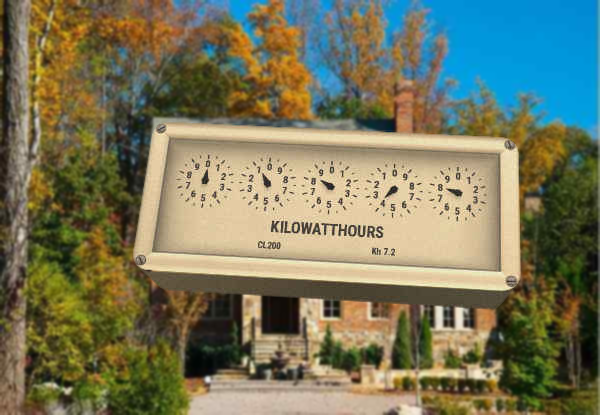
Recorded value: **838** kWh
